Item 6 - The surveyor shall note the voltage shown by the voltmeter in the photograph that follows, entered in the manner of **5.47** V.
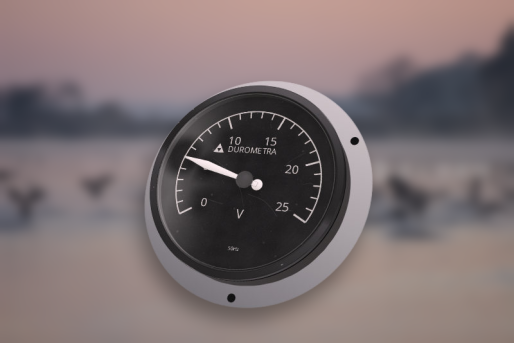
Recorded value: **5** V
